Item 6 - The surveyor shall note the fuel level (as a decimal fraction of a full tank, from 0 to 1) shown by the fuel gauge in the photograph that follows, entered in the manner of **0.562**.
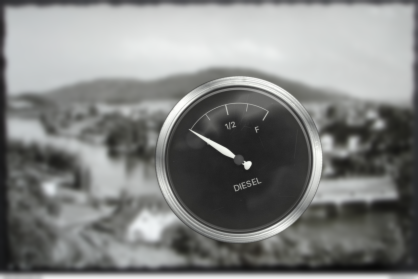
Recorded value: **0**
